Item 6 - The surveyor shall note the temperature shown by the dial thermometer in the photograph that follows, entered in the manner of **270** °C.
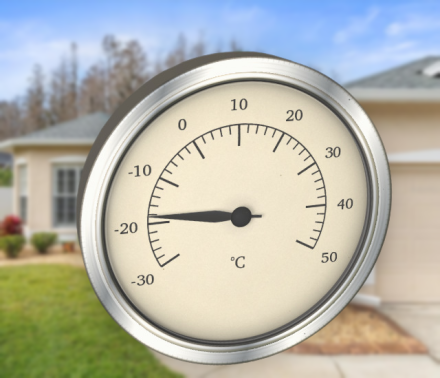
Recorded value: **-18** °C
